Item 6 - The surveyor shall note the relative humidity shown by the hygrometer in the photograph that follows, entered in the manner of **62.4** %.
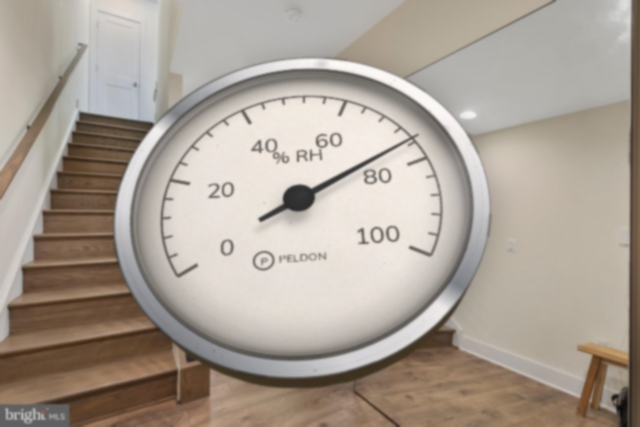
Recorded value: **76** %
